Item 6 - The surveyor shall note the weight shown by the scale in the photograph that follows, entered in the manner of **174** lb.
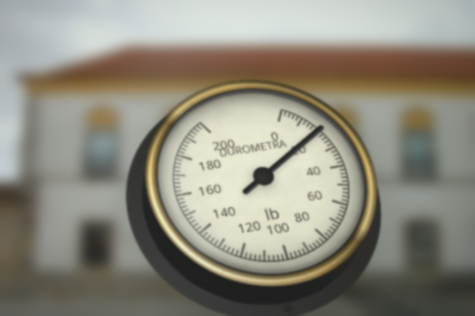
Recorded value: **20** lb
